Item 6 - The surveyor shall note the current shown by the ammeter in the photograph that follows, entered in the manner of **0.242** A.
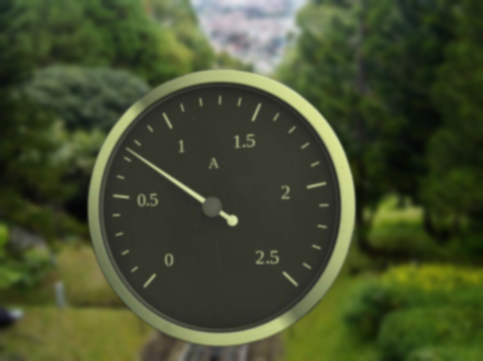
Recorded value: **0.75** A
